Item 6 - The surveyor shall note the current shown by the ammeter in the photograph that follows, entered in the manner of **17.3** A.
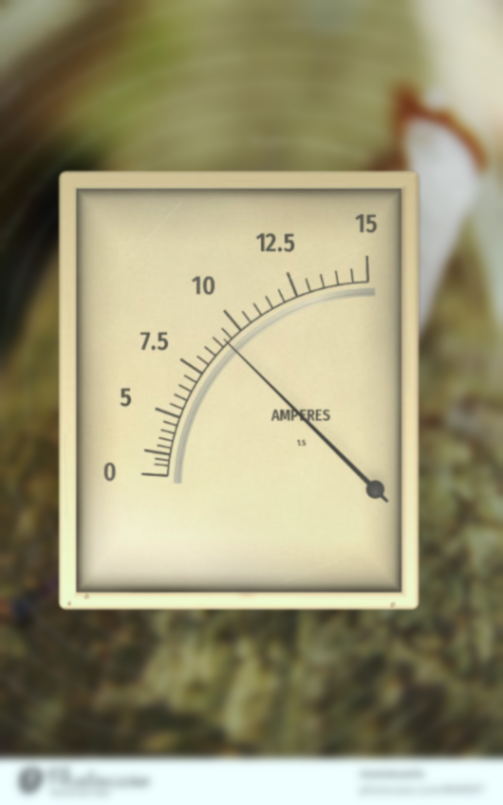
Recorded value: **9.25** A
